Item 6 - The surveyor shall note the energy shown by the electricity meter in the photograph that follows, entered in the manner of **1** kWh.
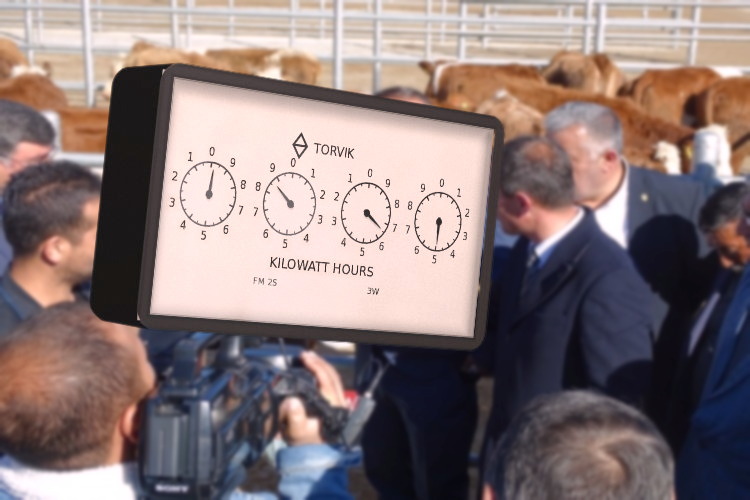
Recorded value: **9865** kWh
